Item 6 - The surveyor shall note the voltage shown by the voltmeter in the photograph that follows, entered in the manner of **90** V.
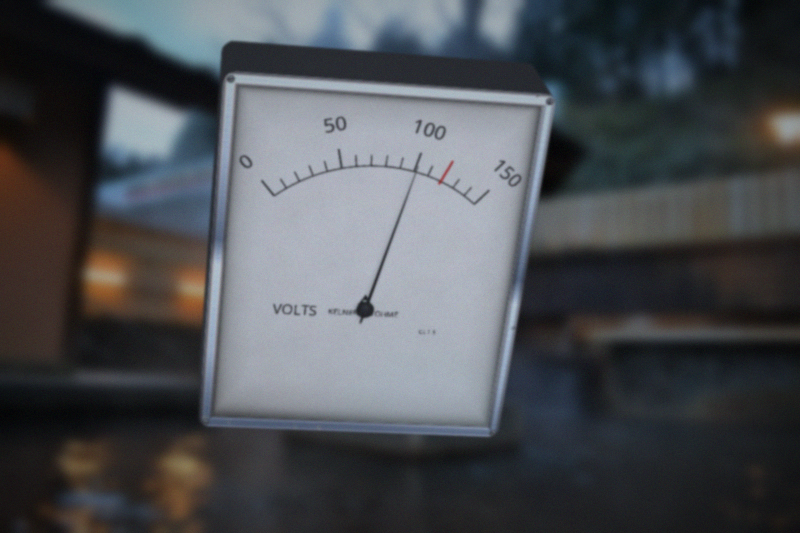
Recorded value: **100** V
